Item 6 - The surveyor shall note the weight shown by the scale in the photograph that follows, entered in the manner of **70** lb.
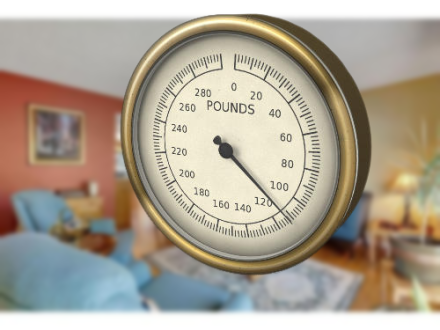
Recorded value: **110** lb
